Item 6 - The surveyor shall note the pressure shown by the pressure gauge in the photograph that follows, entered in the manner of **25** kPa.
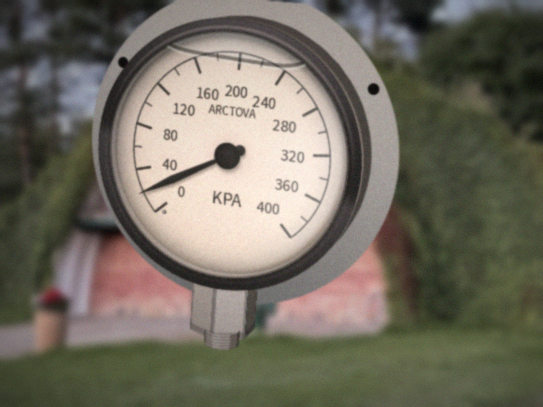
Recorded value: **20** kPa
